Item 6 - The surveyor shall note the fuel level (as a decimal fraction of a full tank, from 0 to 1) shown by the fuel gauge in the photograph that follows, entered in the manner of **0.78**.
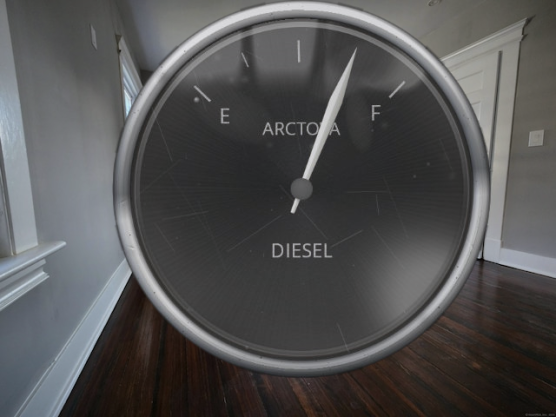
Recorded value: **0.75**
